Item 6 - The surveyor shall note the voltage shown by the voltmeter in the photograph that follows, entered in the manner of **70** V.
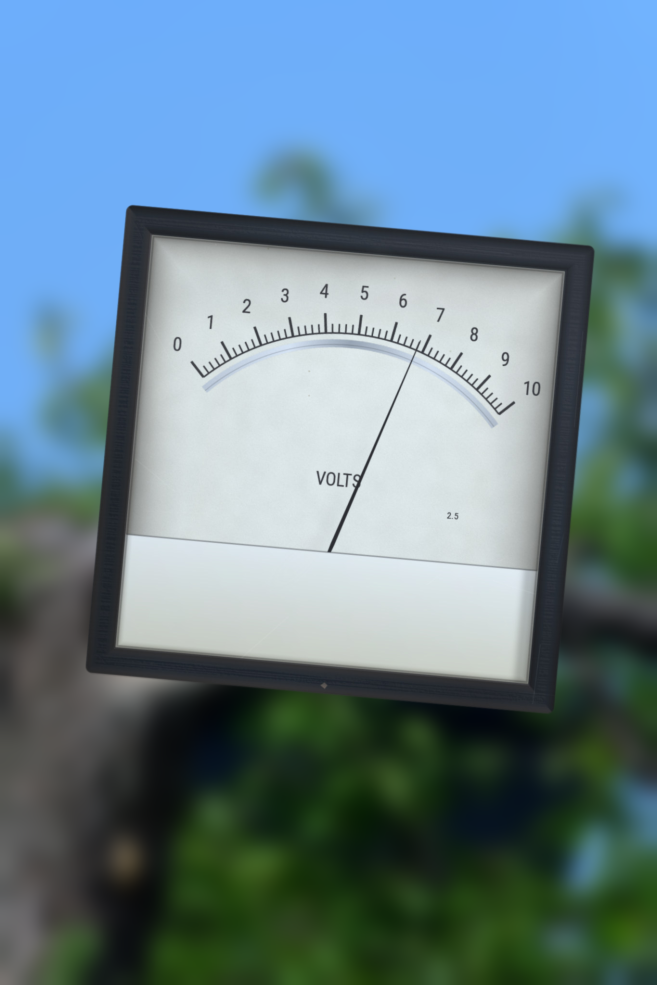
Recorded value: **6.8** V
